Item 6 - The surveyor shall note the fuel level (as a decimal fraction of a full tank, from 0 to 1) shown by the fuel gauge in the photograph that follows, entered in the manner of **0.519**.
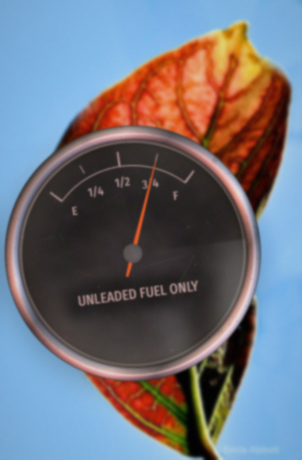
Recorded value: **0.75**
